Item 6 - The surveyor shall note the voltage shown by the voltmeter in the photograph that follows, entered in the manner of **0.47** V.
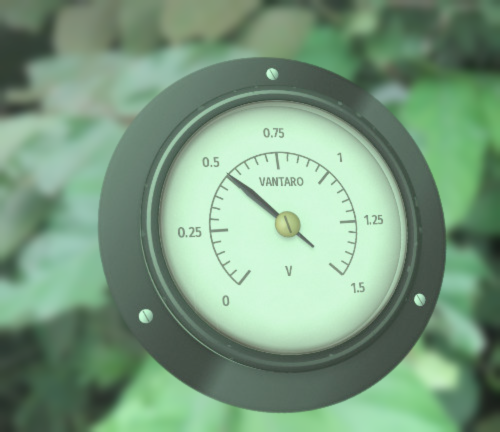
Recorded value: **0.5** V
